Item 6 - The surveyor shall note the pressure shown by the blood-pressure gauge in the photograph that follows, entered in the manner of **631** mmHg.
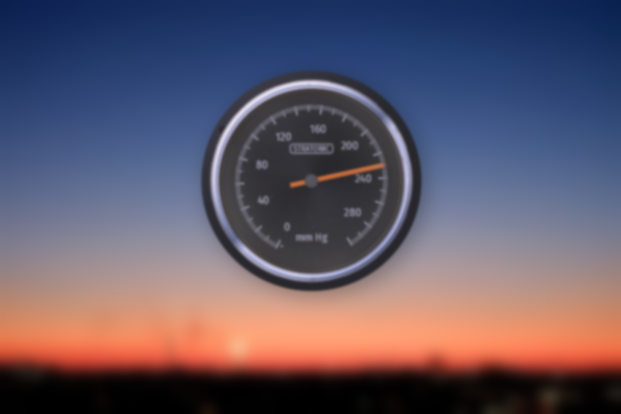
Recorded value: **230** mmHg
